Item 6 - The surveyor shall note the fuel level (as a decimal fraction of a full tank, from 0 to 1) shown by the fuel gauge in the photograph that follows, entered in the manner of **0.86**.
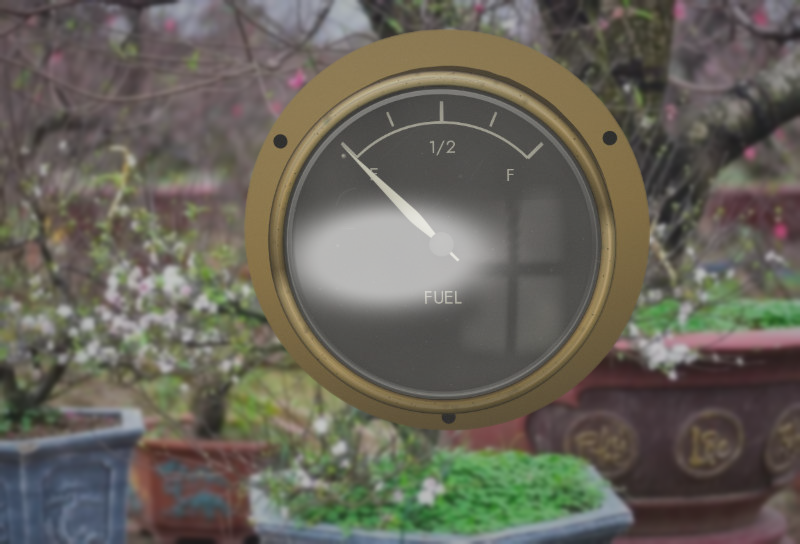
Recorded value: **0**
